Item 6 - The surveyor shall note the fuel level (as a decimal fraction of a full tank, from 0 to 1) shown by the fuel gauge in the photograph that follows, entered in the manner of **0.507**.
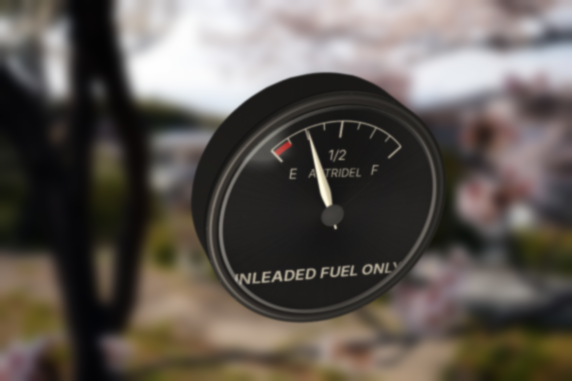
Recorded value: **0.25**
